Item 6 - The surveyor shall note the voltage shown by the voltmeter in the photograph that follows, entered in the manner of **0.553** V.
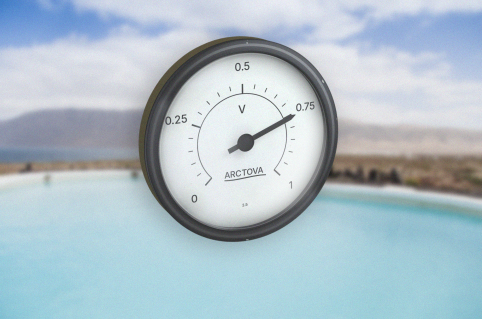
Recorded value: **0.75** V
